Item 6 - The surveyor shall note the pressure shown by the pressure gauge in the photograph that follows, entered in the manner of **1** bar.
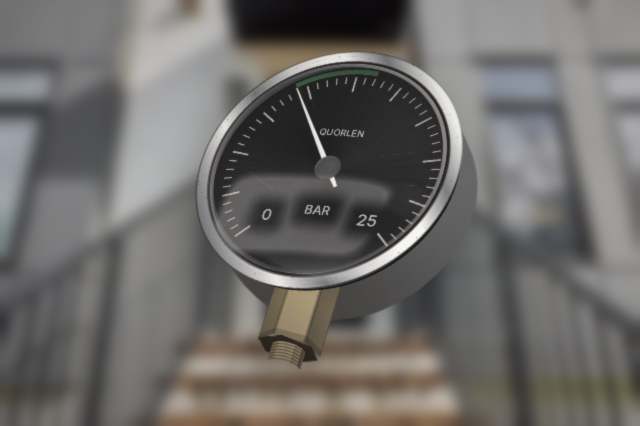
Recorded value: **9.5** bar
